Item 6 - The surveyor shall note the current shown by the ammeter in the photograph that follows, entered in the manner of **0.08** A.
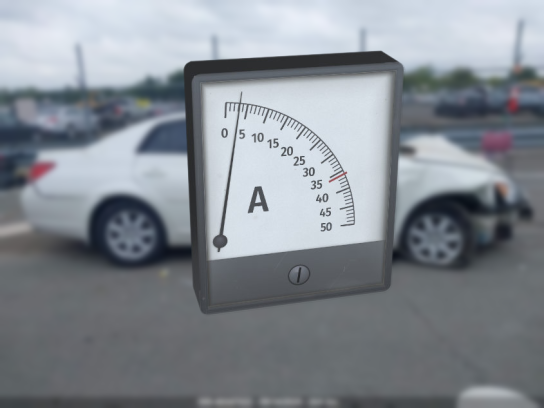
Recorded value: **3** A
